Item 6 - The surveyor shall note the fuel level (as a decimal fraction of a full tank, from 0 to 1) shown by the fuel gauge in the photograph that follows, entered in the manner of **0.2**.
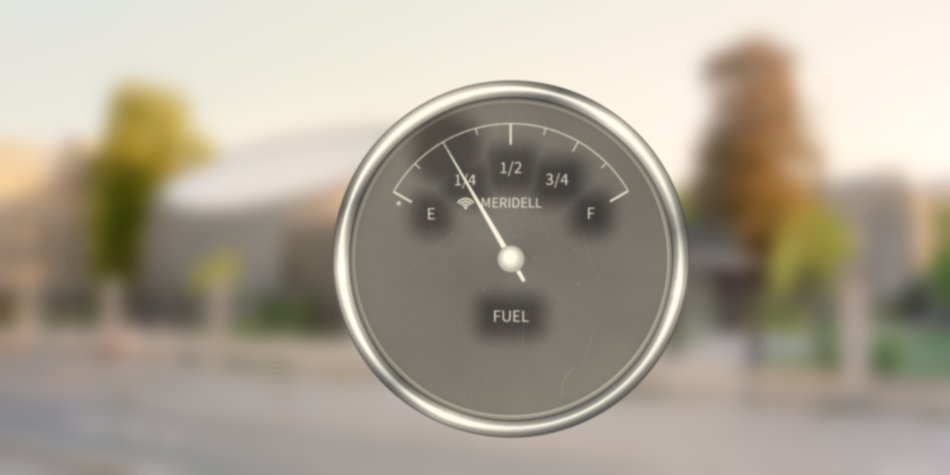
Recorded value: **0.25**
